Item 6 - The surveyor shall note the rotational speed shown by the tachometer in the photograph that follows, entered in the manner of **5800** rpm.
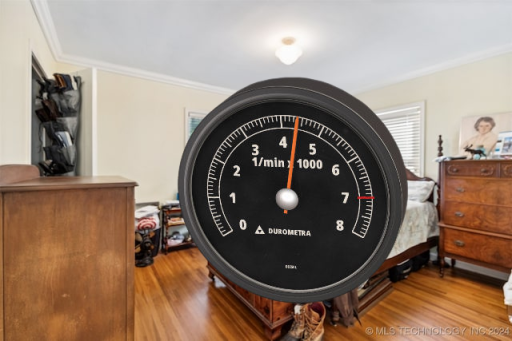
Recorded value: **4400** rpm
